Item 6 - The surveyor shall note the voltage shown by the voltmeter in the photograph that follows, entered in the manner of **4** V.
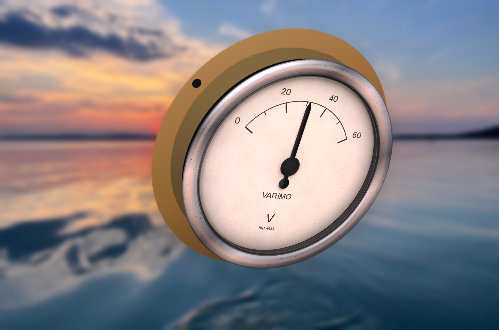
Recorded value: **30** V
